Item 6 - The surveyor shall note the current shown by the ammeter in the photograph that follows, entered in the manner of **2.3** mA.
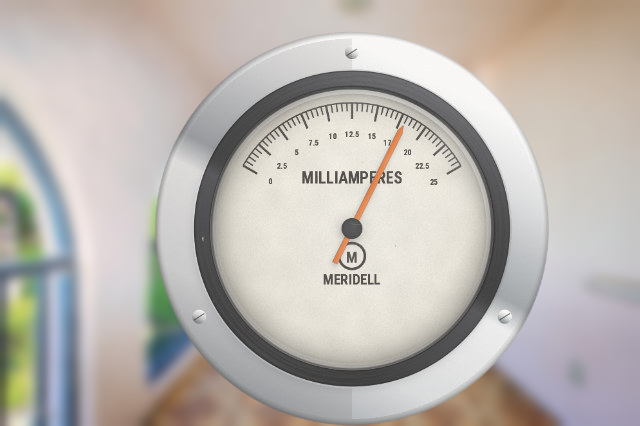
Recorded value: **18** mA
